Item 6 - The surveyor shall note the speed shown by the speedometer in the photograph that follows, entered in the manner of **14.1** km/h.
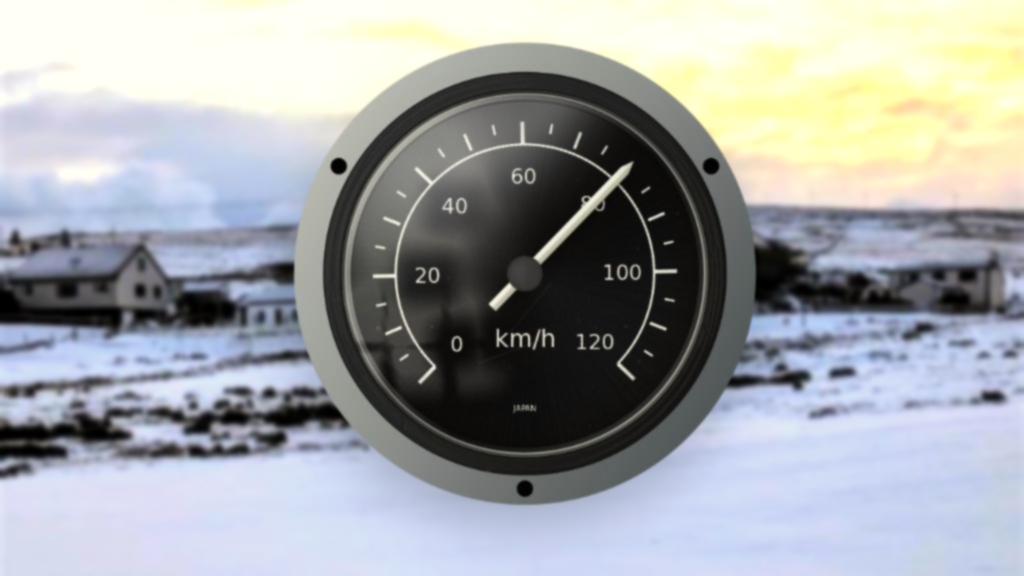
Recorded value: **80** km/h
